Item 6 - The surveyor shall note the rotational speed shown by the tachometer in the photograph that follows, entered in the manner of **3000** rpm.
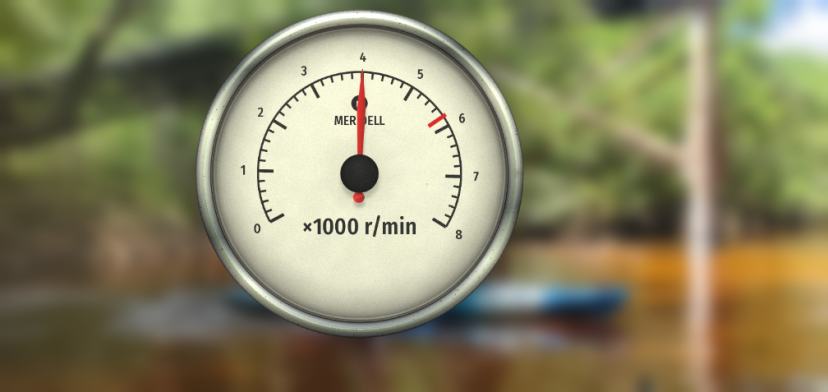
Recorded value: **4000** rpm
